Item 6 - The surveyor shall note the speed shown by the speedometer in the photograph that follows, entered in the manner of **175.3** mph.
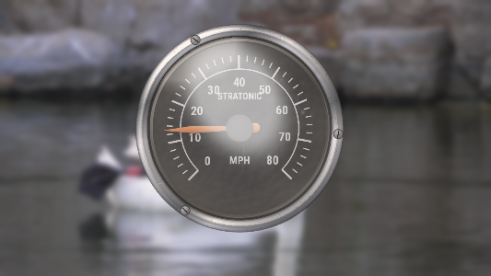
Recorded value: **13** mph
